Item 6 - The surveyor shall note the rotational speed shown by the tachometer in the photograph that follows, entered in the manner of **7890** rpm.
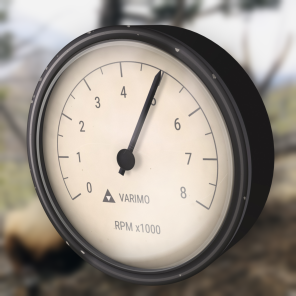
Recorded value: **5000** rpm
